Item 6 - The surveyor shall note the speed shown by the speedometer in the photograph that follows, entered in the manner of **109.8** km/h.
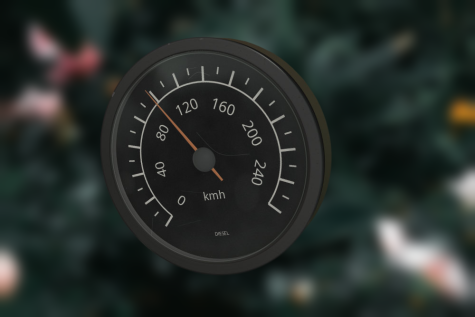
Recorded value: **100** km/h
